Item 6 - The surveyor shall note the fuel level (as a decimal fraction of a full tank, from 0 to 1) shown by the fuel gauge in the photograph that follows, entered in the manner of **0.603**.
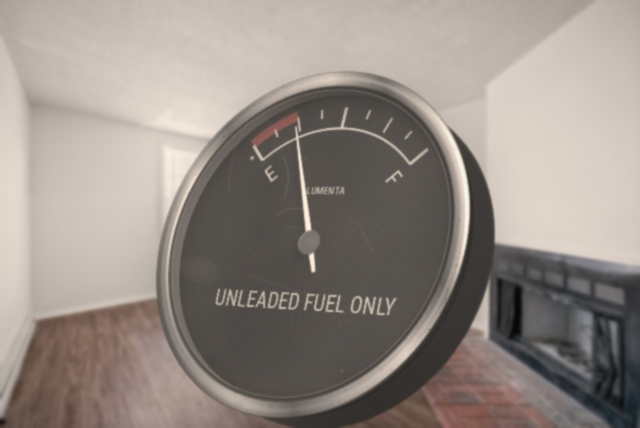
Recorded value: **0.25**
